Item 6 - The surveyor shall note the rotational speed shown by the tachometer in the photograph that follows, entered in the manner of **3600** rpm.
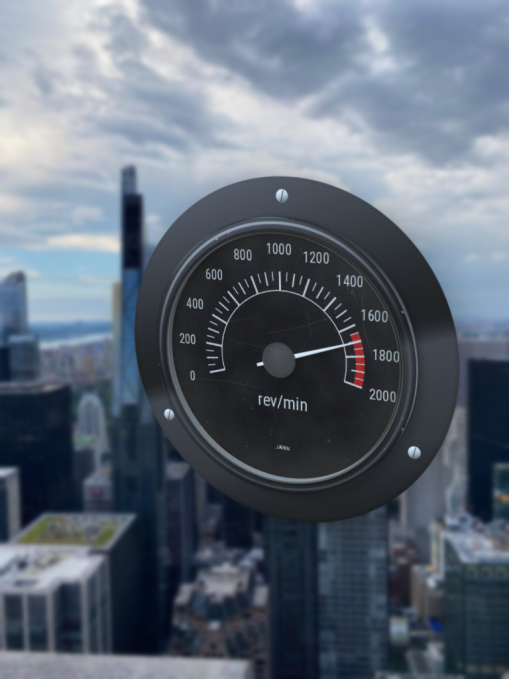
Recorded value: **1700** rpm
